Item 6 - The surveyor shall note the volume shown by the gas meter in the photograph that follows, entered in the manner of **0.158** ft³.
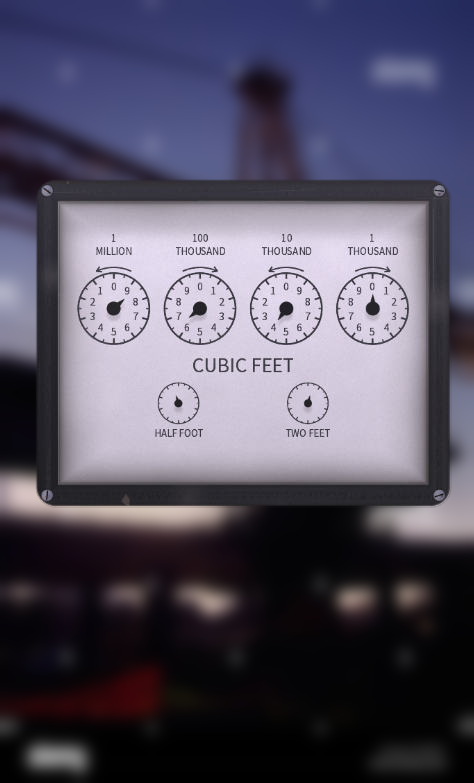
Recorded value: **864000** ft³
